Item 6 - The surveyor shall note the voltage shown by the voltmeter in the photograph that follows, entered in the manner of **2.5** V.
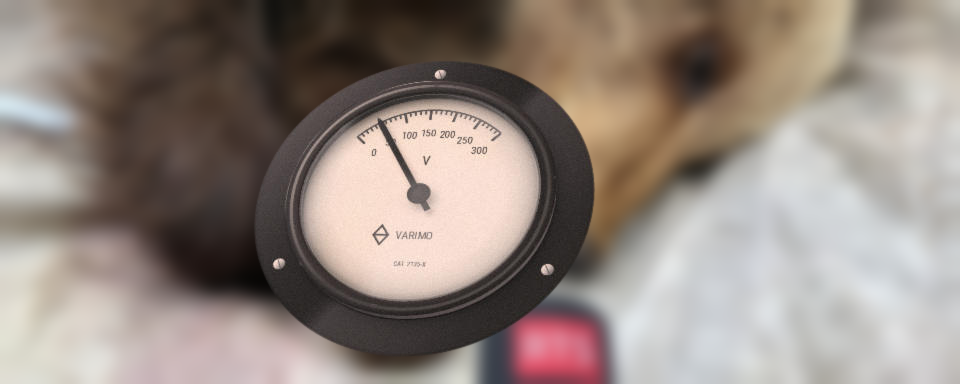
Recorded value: **50** V
